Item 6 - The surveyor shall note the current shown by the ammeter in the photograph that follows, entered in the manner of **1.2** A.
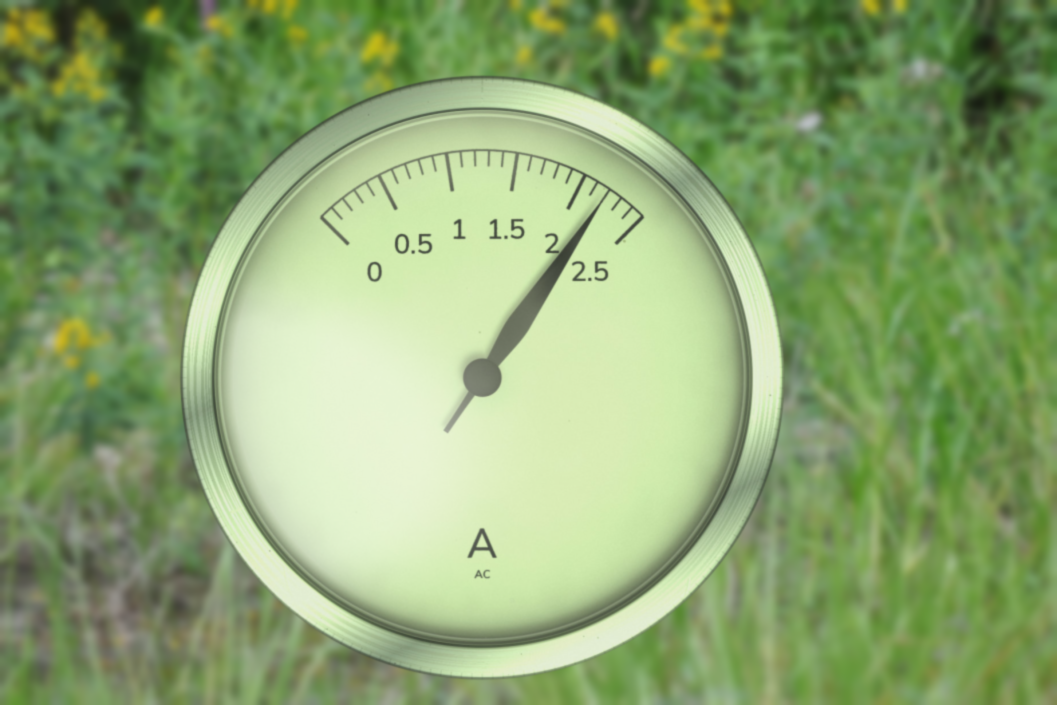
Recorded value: **2.2** A
